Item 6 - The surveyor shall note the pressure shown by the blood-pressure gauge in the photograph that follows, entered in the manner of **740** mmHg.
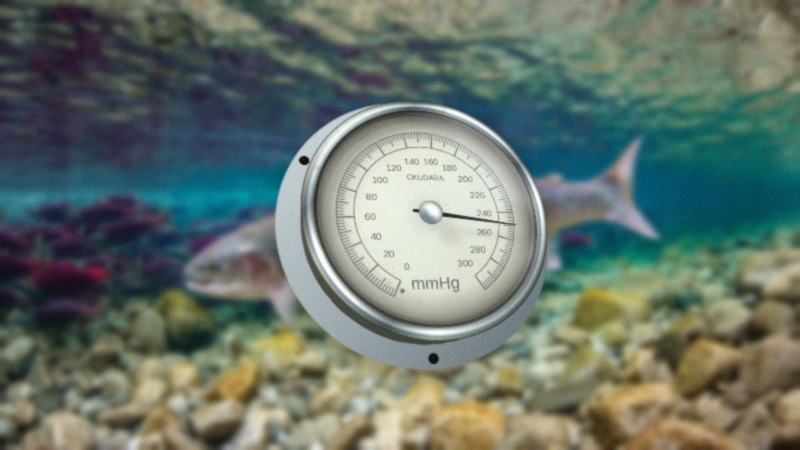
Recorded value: **250** mmHg
